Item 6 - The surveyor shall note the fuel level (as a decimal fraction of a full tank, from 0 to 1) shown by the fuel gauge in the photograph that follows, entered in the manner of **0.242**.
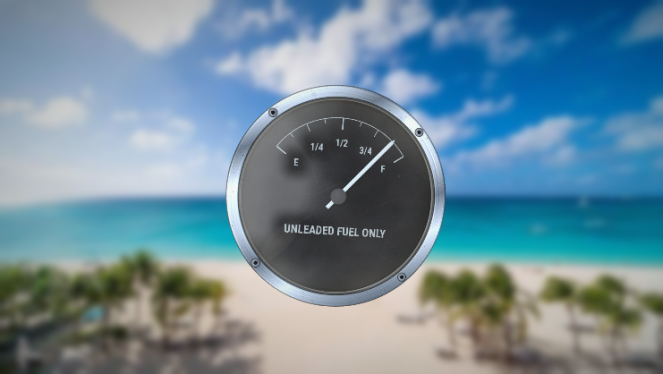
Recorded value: **0.875**
